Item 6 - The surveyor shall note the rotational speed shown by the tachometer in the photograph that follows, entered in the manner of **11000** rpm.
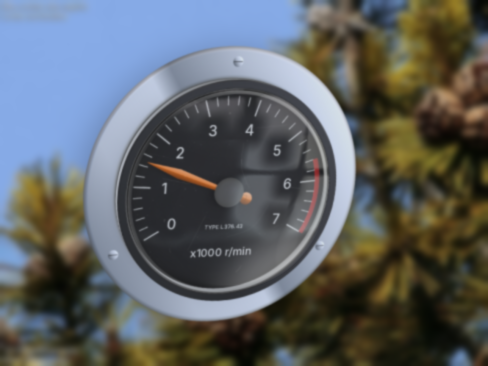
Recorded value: **1500** rpm
